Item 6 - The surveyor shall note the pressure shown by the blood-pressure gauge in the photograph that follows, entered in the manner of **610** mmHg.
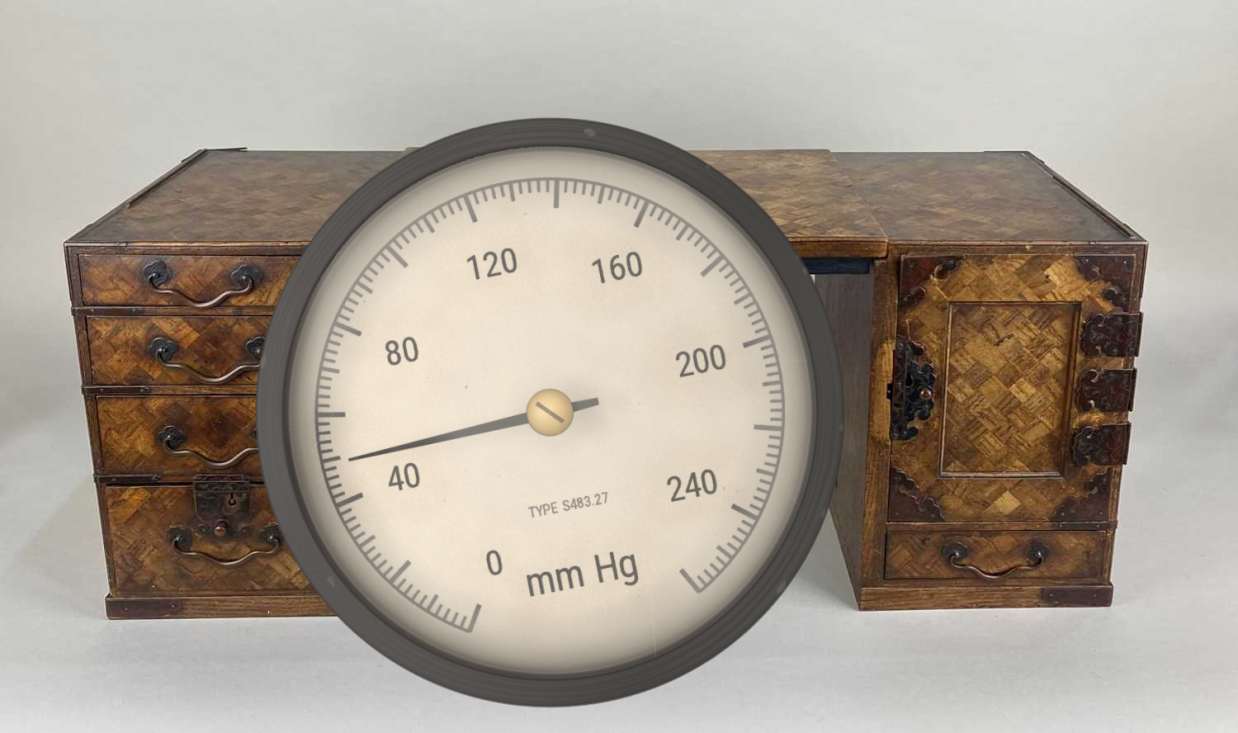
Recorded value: **49** mmHg
